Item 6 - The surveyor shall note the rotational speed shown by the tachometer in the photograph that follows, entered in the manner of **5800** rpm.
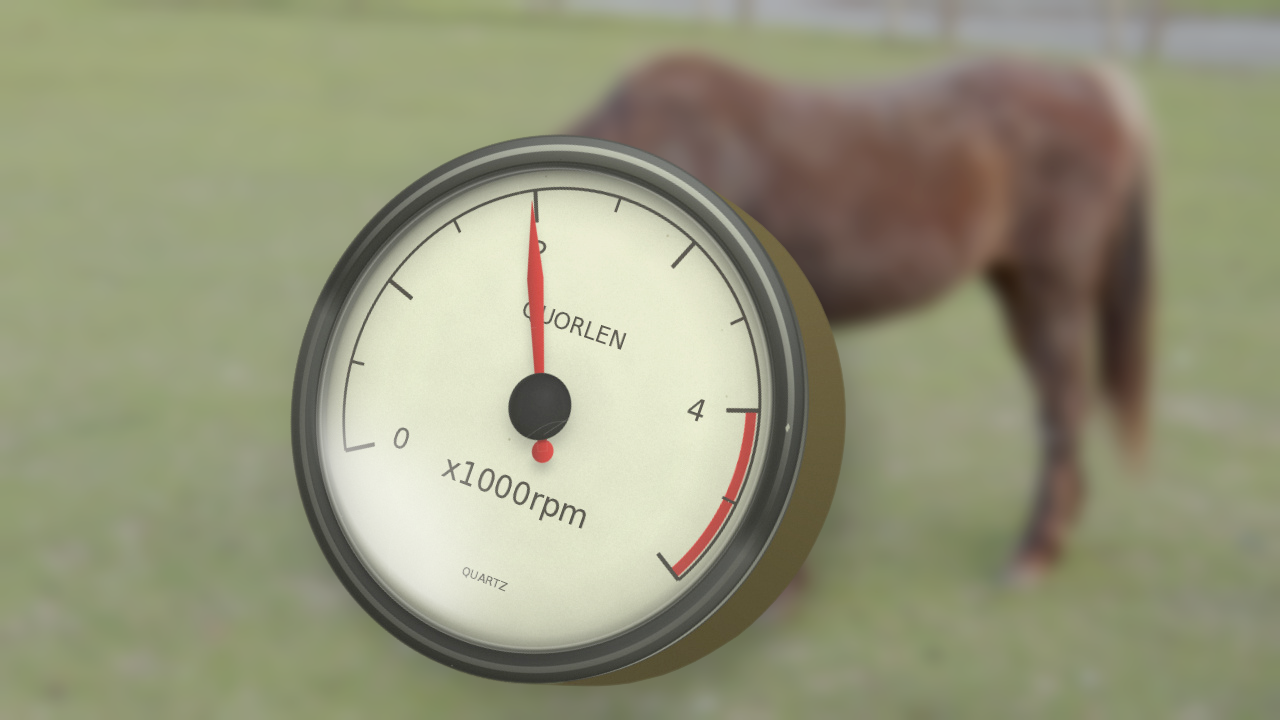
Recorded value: **2000** rpm
